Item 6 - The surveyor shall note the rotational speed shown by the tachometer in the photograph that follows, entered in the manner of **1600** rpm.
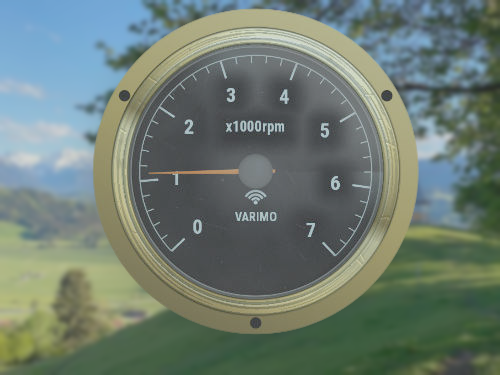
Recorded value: **1100** rpm
